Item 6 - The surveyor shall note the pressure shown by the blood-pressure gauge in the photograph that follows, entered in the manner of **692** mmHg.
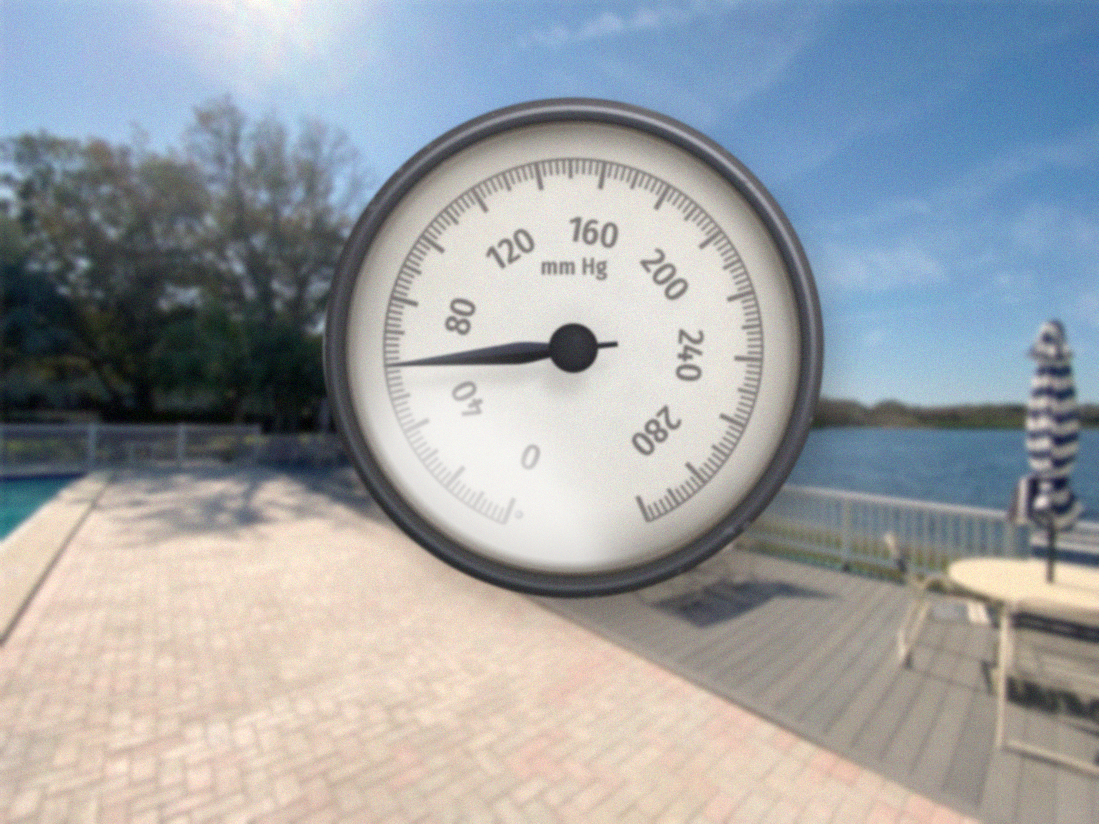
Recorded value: **60** mmHg
